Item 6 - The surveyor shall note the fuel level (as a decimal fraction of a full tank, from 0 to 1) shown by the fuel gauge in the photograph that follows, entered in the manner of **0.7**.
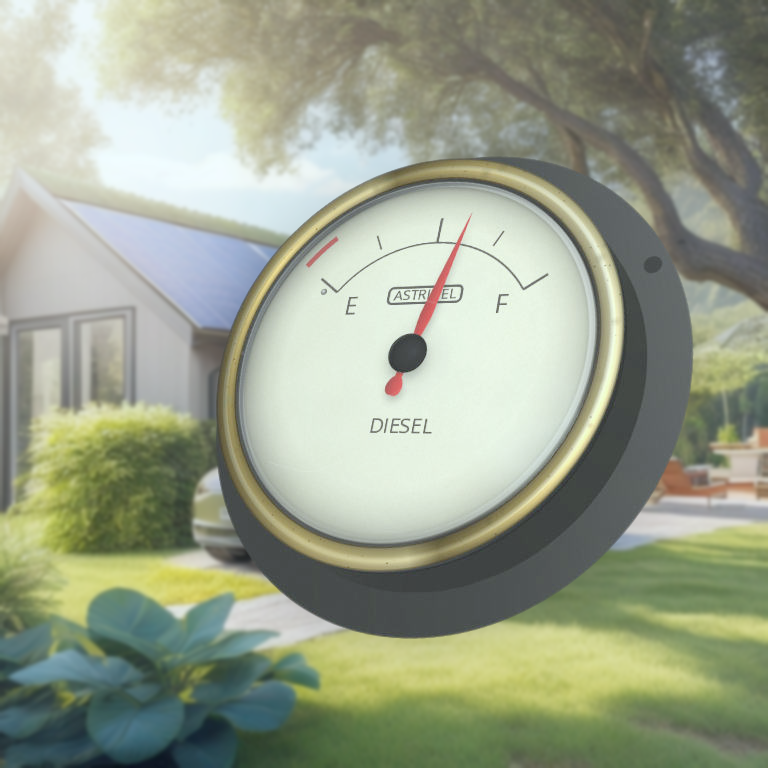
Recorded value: **0.625**
